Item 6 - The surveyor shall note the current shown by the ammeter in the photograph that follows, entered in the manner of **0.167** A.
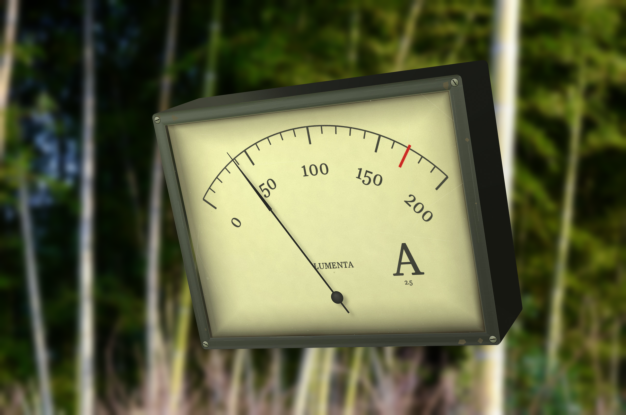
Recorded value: **40** A
